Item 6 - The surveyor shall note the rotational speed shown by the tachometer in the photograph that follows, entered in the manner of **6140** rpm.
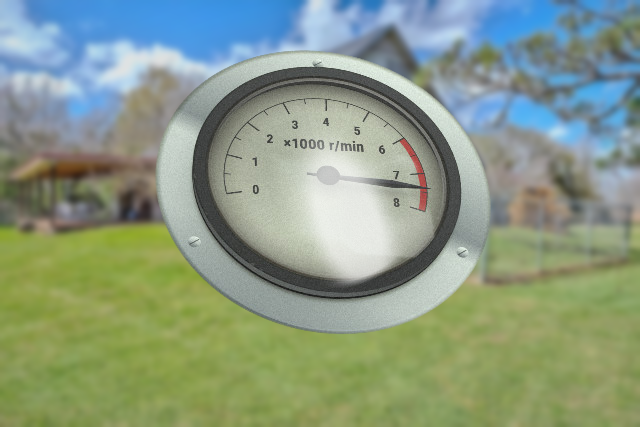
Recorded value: **7500** rpm
